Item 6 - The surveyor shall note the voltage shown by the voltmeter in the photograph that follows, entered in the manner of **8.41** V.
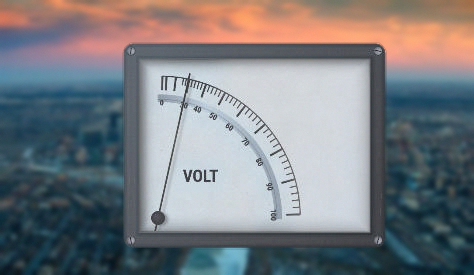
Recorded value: **30** V
